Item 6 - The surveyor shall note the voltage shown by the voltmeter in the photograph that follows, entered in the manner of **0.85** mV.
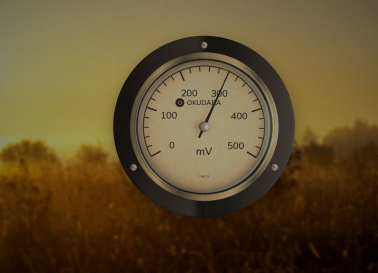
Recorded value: **300** mV
